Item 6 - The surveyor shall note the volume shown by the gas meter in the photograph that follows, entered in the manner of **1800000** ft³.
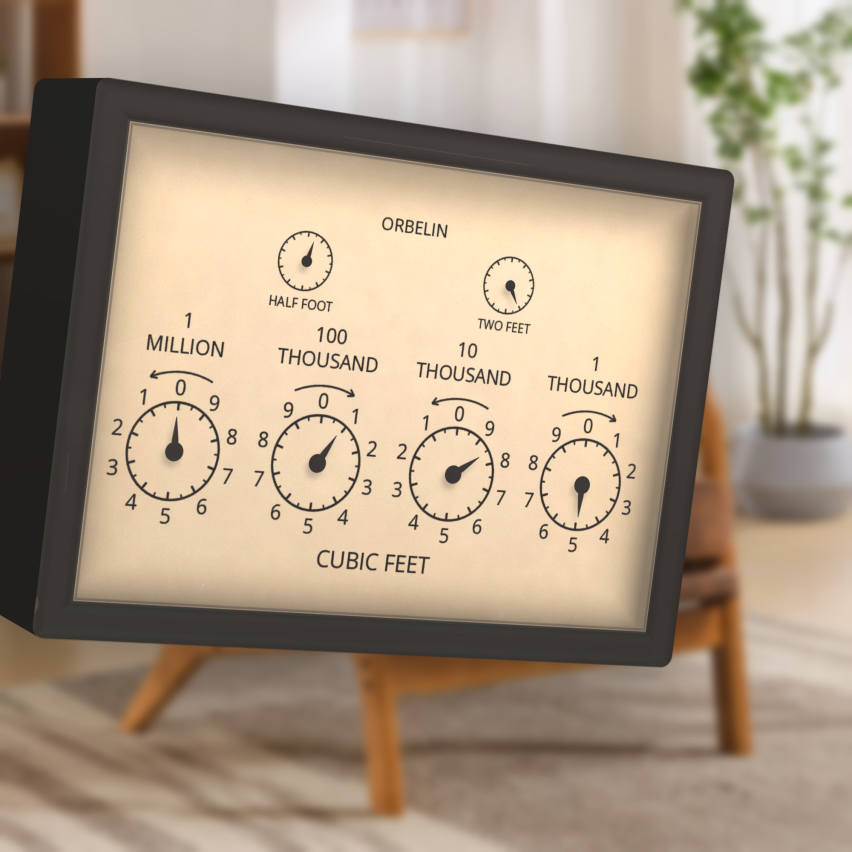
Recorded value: **8500** ft³
